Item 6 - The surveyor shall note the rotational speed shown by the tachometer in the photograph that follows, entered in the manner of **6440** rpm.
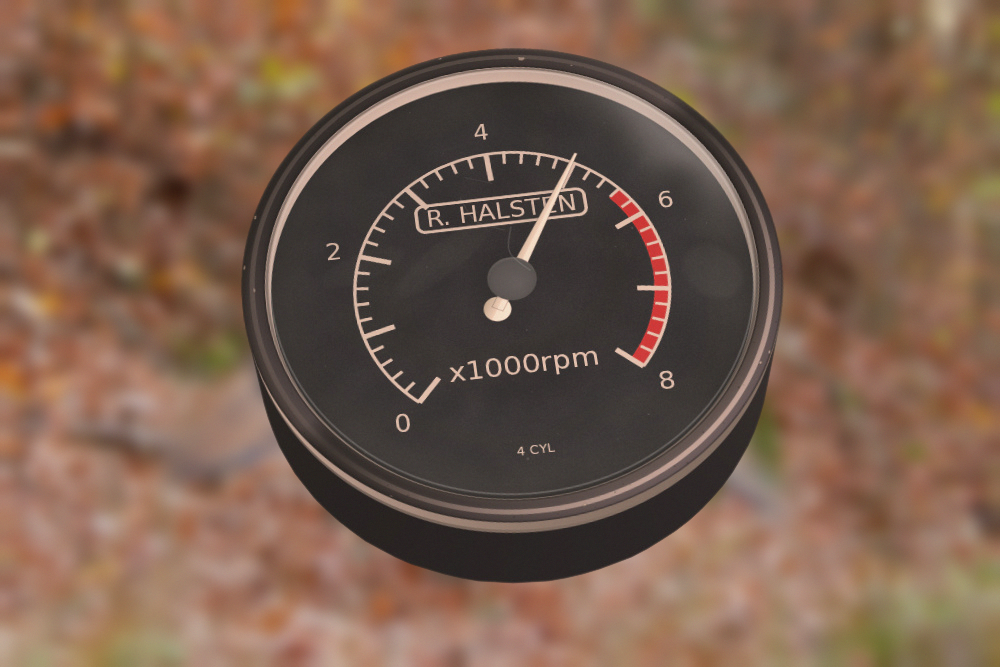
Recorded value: **5000** rpm
